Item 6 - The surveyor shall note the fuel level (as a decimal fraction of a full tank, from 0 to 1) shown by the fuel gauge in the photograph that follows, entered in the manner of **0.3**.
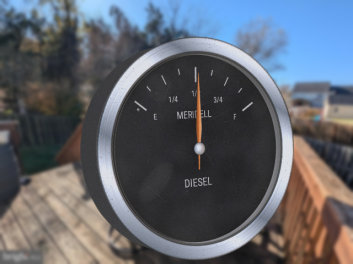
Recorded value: **0.5**
